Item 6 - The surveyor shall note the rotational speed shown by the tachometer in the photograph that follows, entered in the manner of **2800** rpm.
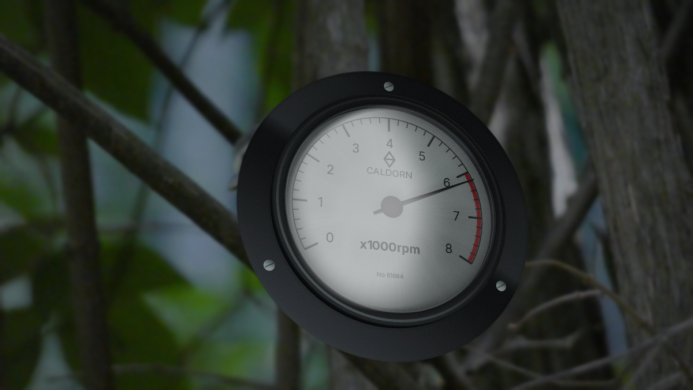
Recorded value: **6200** rpm
